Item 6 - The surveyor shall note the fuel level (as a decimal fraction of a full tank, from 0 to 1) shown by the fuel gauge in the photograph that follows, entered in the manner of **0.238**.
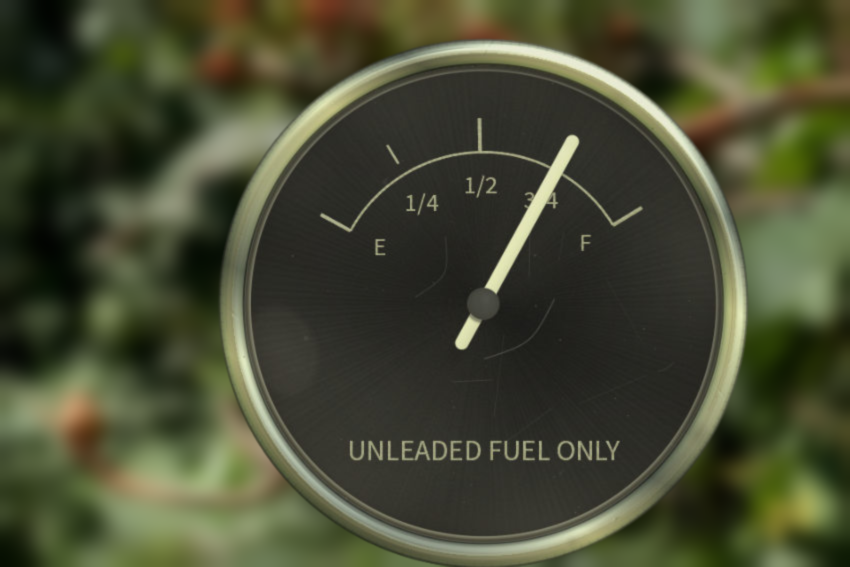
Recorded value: **0.75**
